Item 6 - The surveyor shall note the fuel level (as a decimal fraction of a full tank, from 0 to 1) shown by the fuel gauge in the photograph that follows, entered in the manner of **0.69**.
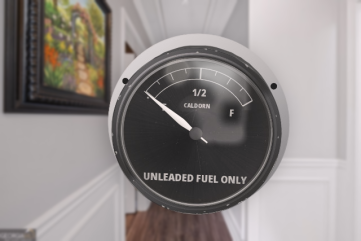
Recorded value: **0**
